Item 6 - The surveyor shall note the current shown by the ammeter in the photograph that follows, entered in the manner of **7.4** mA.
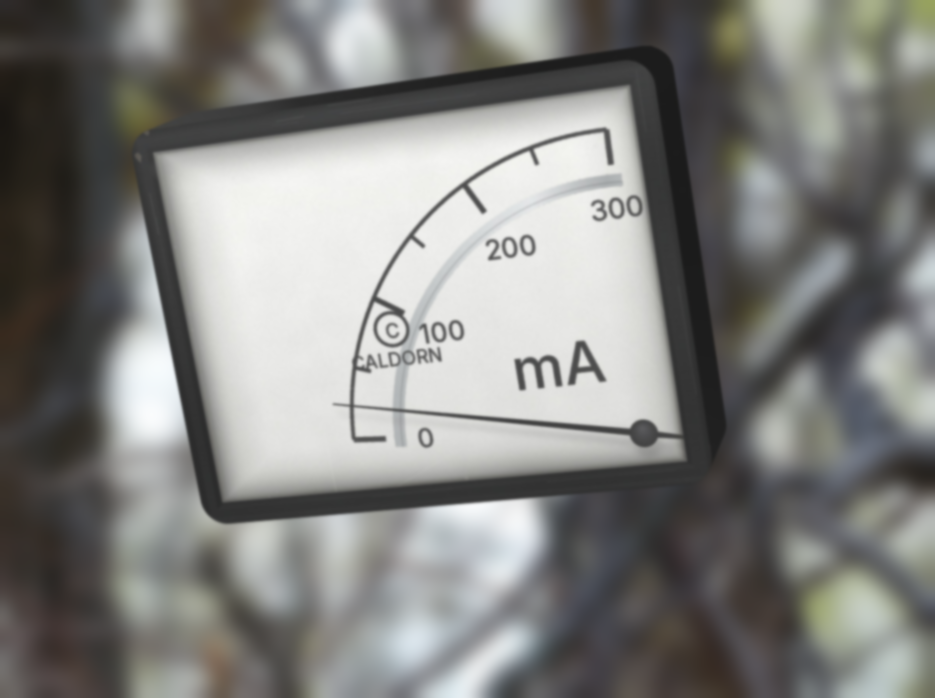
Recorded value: **25** mA
